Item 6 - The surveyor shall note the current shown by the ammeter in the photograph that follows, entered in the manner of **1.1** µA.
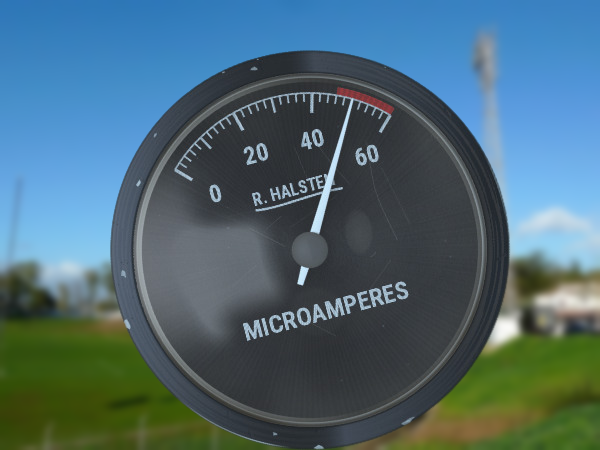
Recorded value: **50** µA
